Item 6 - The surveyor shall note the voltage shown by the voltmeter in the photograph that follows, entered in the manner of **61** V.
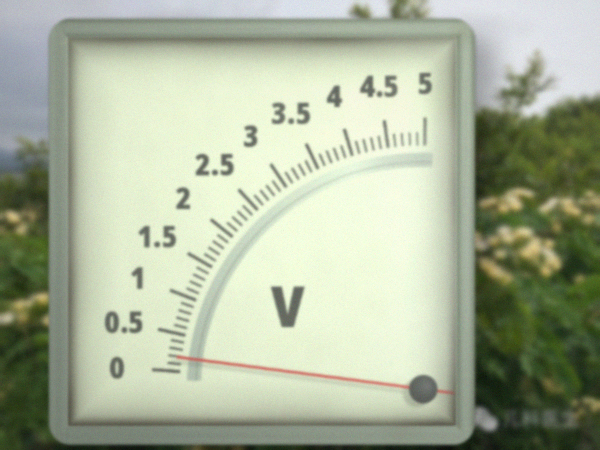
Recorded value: **0.2** V
